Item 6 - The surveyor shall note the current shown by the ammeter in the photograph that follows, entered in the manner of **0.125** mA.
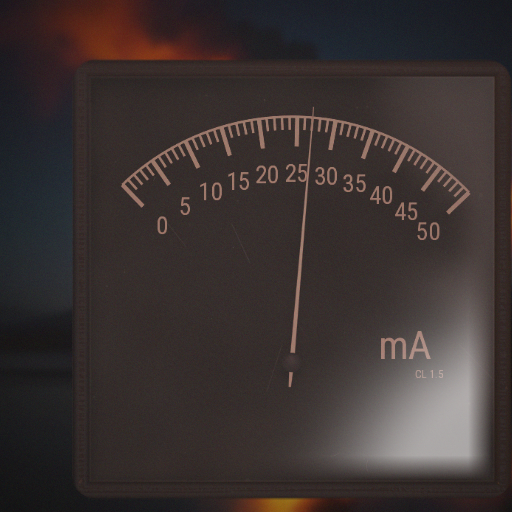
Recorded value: **27** mA
